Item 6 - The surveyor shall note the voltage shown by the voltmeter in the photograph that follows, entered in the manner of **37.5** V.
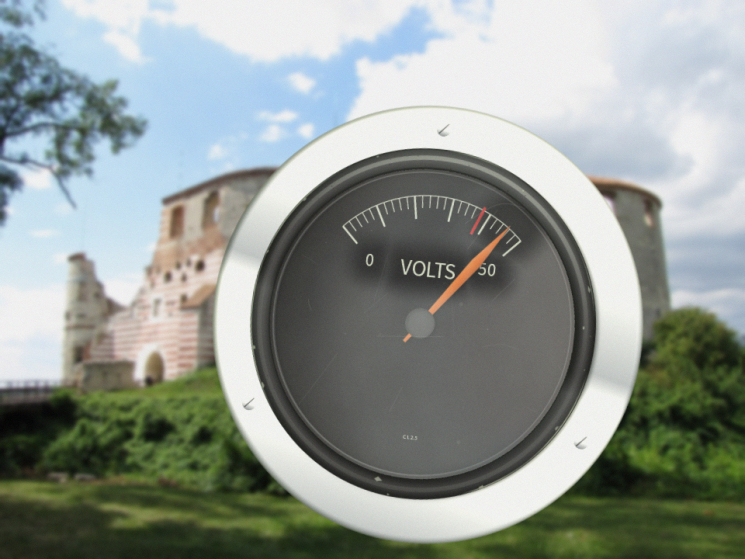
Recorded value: **46** V
